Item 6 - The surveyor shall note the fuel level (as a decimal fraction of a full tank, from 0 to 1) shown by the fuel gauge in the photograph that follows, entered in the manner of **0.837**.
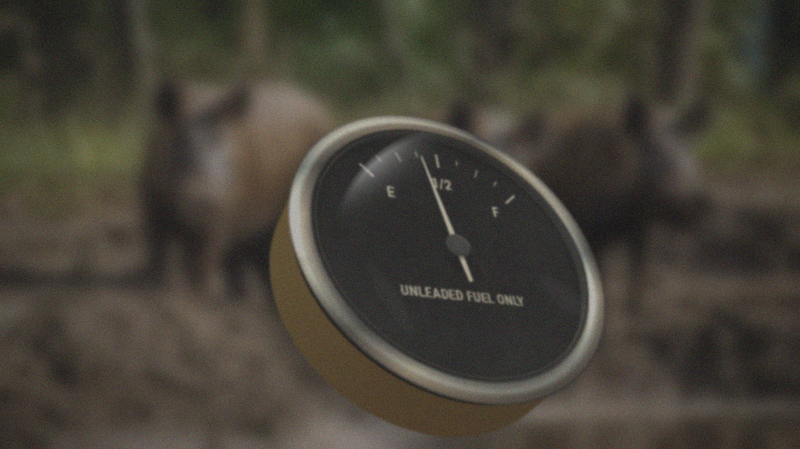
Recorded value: **0.375**
